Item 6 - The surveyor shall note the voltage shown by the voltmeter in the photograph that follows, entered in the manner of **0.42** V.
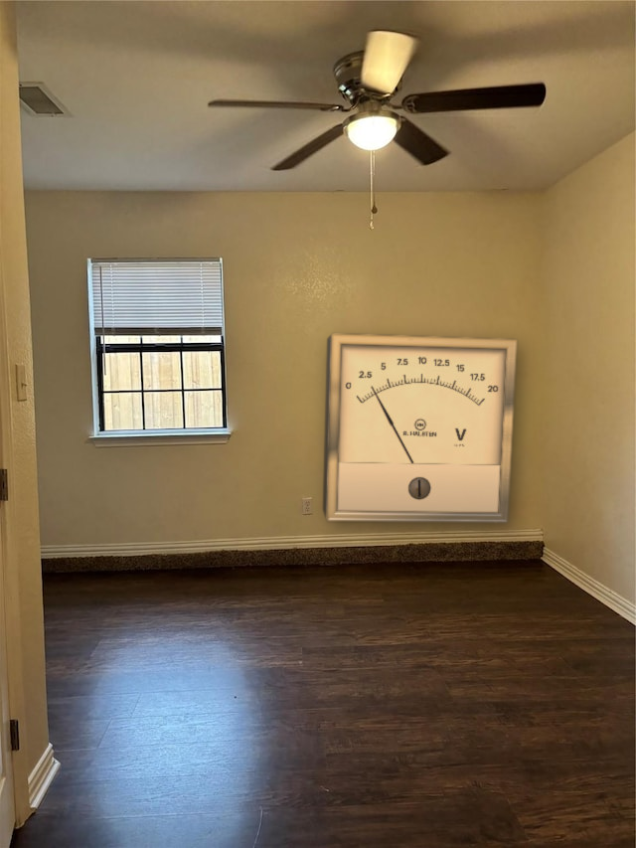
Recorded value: **2.5** V
